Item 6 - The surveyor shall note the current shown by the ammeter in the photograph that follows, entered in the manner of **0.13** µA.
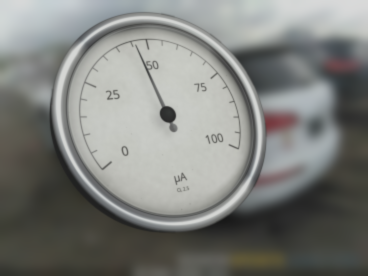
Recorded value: **45** µA
